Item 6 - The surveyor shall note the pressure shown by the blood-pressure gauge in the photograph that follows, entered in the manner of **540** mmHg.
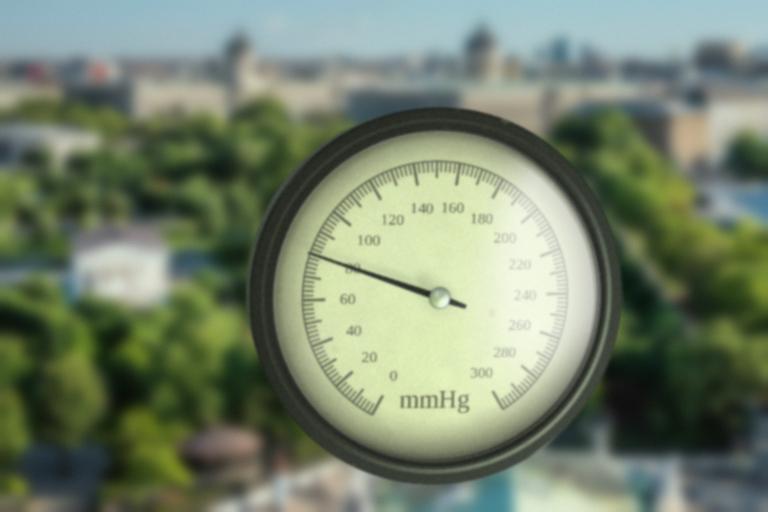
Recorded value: **80** mmHg
